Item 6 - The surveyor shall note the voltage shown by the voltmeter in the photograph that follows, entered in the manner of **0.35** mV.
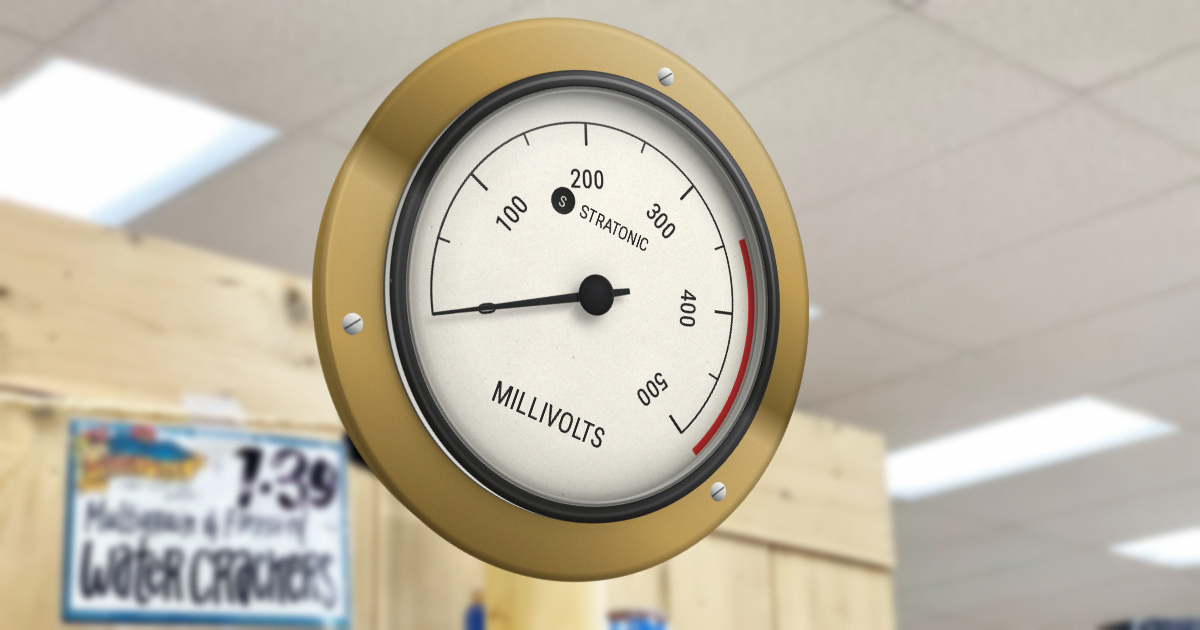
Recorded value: **0** mV
